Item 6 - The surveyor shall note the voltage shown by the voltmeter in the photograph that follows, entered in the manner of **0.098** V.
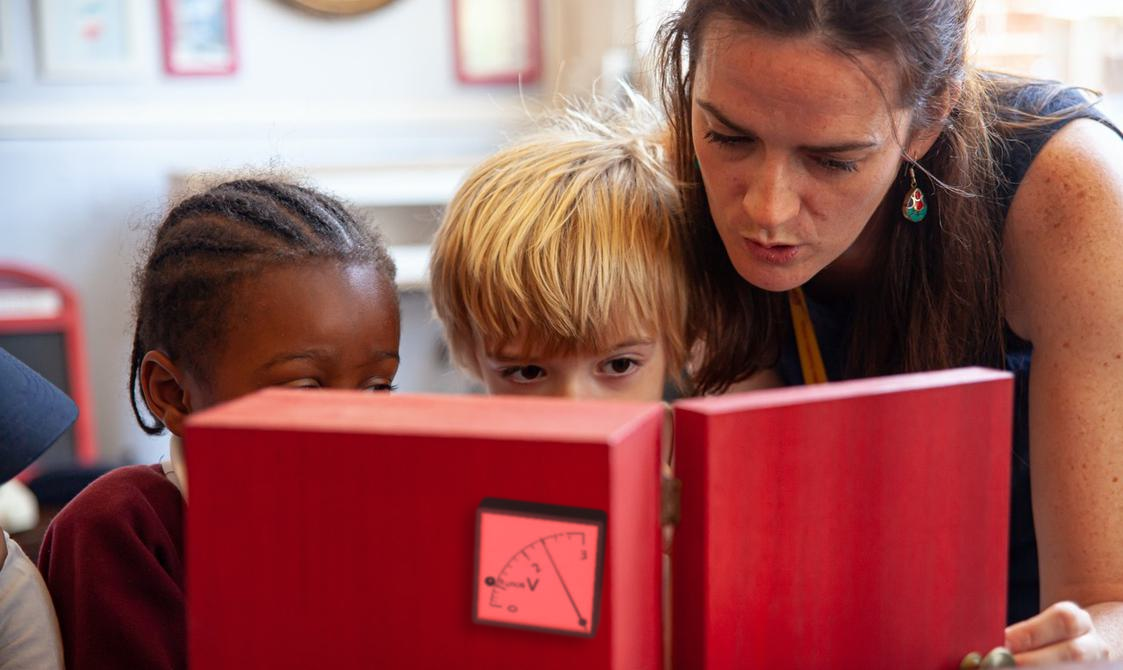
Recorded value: **2.4** V
